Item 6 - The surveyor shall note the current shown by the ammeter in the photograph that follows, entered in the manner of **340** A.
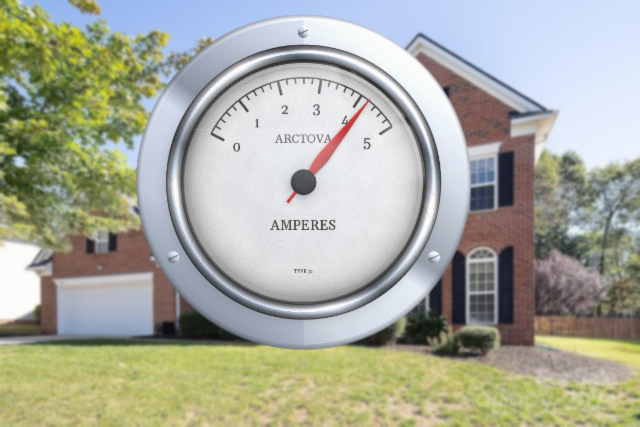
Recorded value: **4.2** A
